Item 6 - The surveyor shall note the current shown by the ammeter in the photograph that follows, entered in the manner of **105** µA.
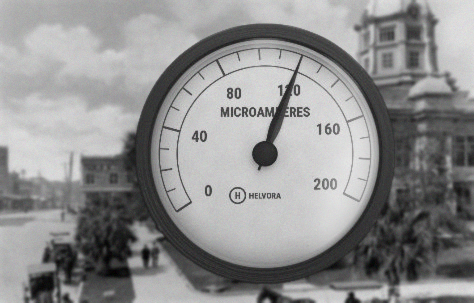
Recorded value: **120** µA
